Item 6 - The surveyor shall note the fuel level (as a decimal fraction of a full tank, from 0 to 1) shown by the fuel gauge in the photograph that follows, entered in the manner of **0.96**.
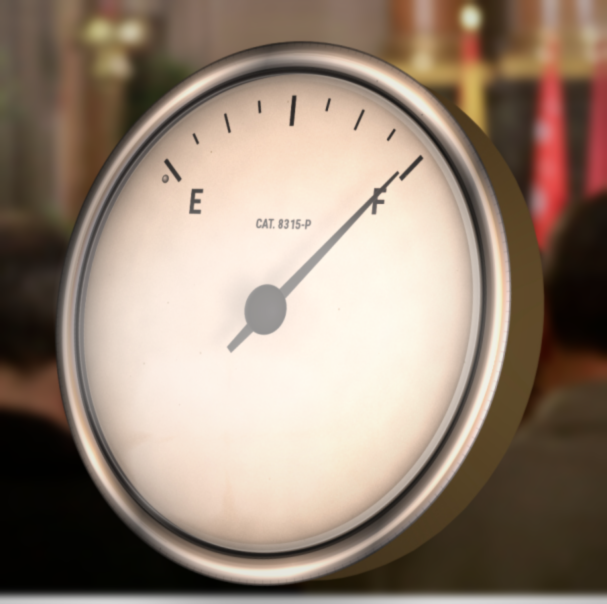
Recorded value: **1**
